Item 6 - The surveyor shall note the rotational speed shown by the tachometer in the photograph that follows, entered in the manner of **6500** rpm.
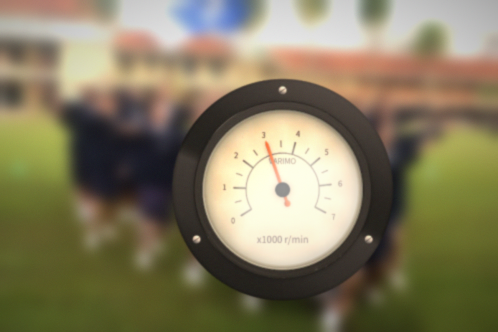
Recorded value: **3000** rpm
